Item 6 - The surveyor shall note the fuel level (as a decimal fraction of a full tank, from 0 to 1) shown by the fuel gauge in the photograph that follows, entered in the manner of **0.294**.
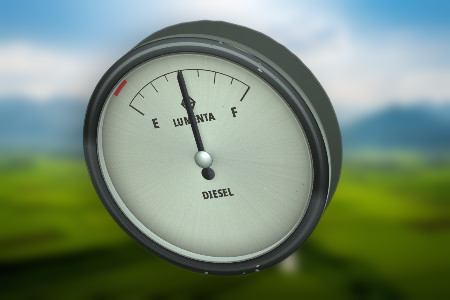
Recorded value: **0.5**
